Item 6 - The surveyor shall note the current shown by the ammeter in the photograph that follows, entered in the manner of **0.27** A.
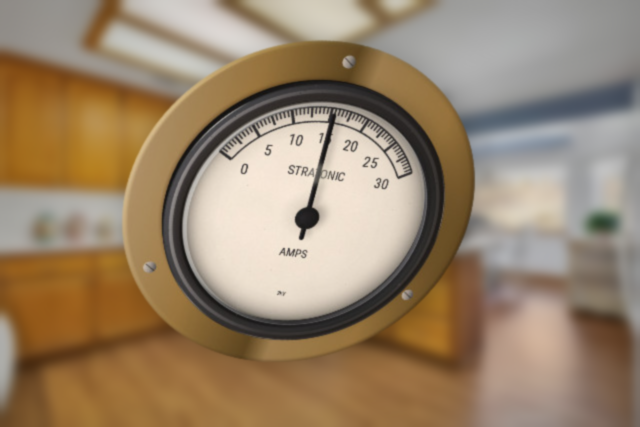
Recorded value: **15** A
